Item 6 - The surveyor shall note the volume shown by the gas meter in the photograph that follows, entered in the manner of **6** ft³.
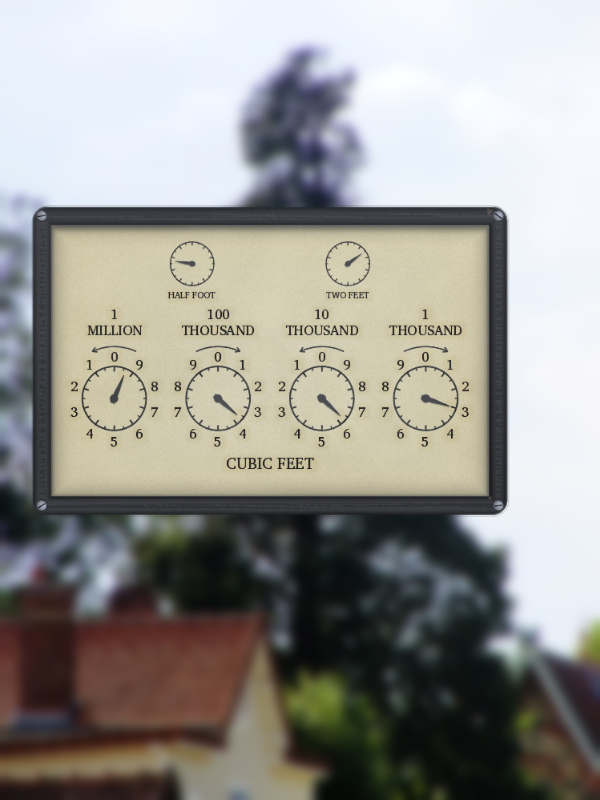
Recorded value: **936300** ft³
